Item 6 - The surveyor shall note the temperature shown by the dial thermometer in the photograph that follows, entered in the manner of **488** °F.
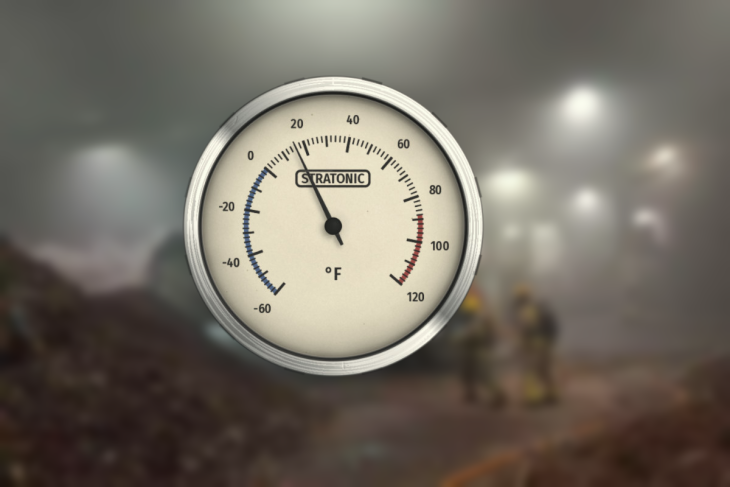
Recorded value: **16** °F
